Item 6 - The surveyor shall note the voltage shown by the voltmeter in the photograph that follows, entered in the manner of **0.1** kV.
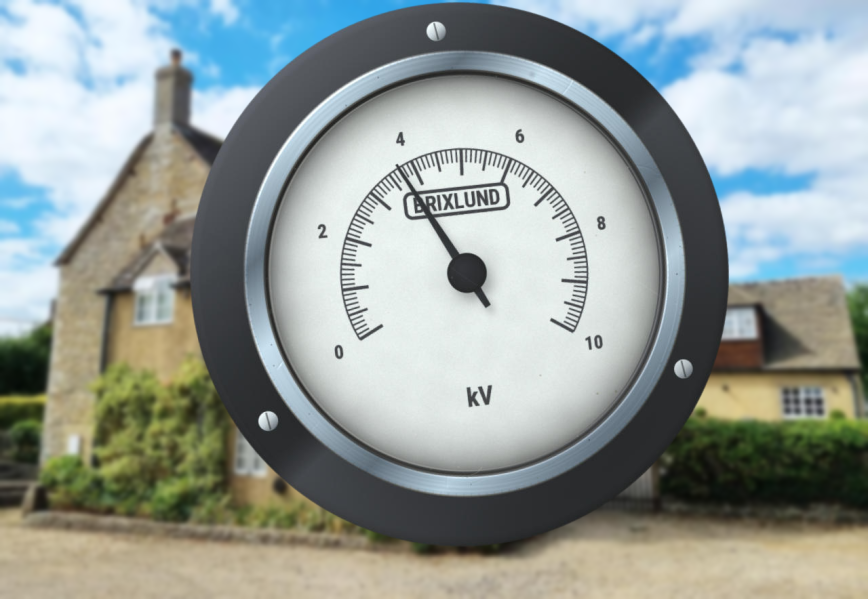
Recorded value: **3.7** kV
